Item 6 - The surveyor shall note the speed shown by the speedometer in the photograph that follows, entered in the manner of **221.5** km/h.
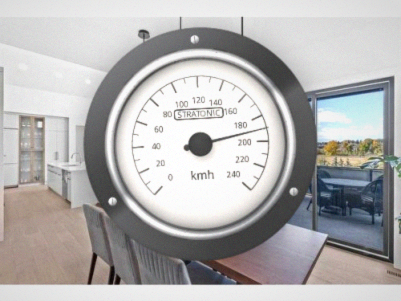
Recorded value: **190** km/h
